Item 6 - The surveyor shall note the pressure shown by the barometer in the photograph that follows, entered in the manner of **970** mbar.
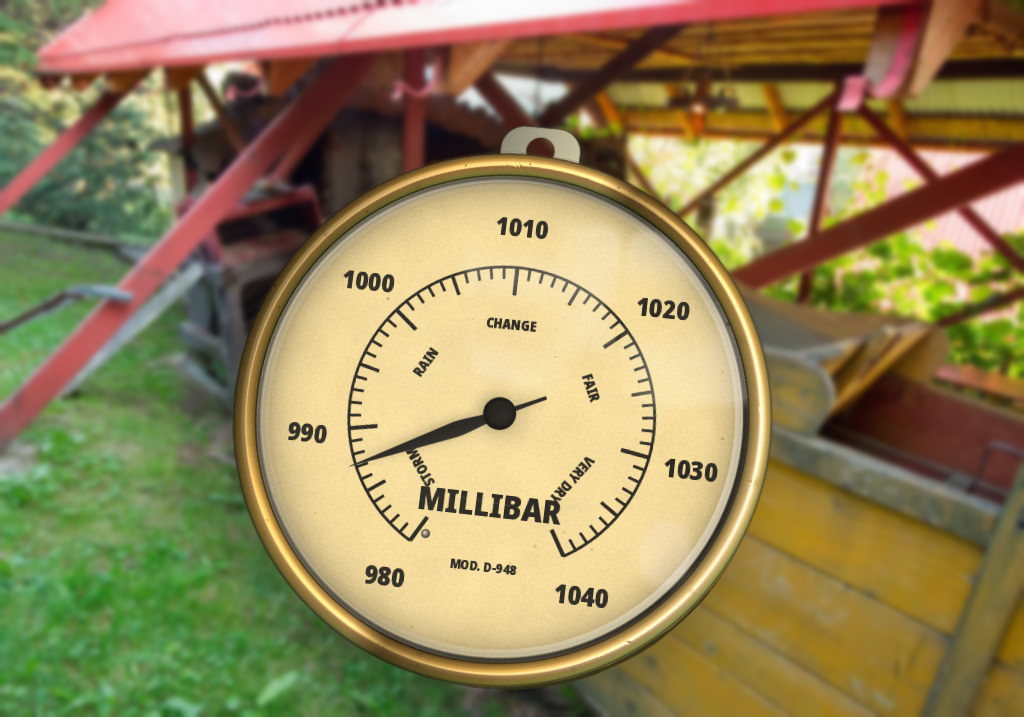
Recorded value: **987** mbar
